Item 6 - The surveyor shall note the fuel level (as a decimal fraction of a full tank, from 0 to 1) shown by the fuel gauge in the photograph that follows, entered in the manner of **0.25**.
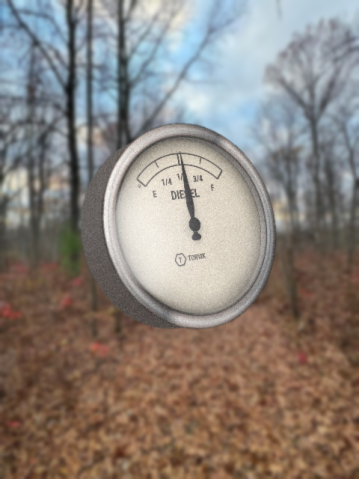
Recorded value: **0.5**
